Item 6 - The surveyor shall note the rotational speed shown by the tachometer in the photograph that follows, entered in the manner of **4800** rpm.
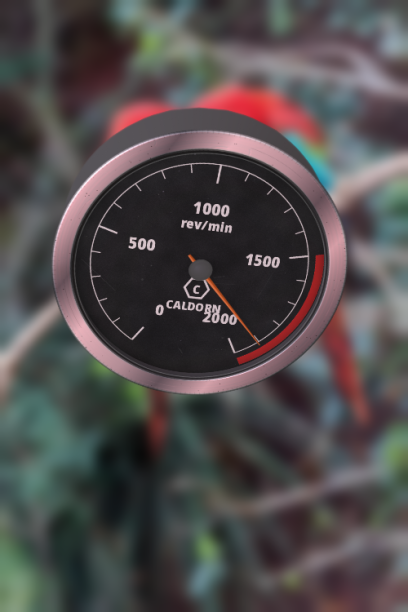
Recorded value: **1900** rpm
